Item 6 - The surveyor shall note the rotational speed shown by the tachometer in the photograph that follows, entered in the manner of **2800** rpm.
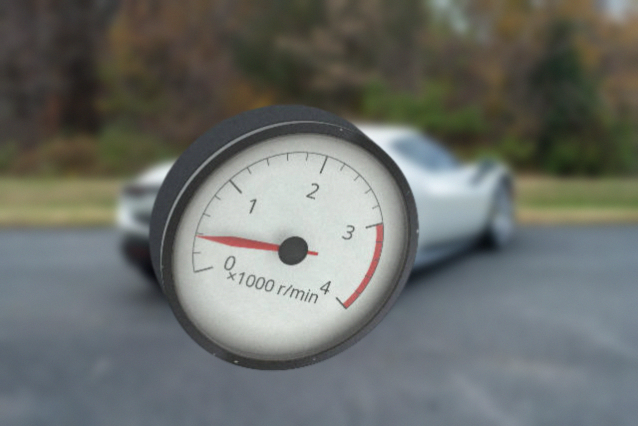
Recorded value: **400** rpm
